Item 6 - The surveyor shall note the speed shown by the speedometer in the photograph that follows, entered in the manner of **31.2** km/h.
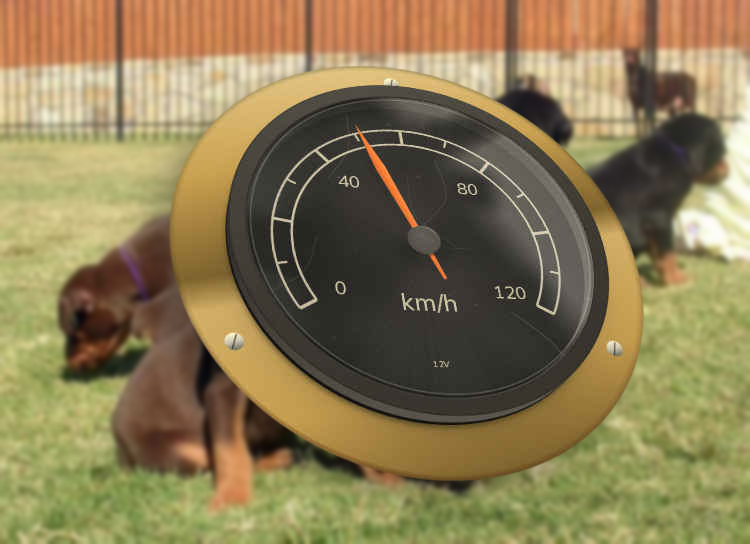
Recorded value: **50** km/h
